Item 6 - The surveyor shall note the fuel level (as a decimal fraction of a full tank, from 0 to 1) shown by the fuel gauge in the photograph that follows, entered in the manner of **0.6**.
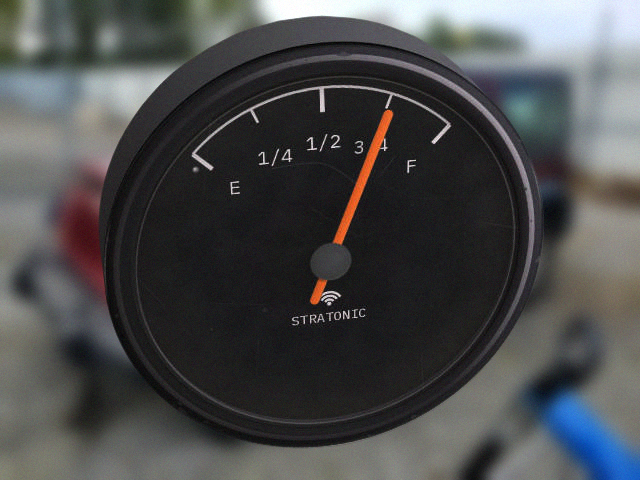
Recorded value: **0.75**
